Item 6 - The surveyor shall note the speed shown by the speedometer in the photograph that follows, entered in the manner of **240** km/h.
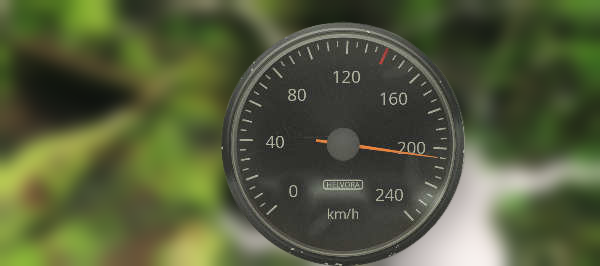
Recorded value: **205** km/h
